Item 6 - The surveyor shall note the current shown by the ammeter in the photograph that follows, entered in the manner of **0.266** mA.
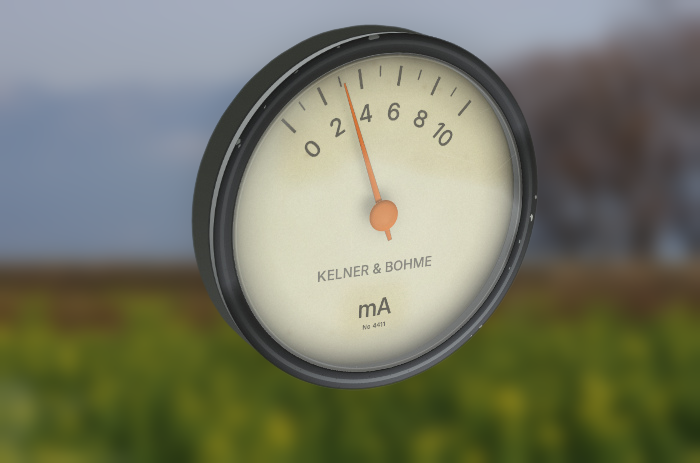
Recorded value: **3** mA
